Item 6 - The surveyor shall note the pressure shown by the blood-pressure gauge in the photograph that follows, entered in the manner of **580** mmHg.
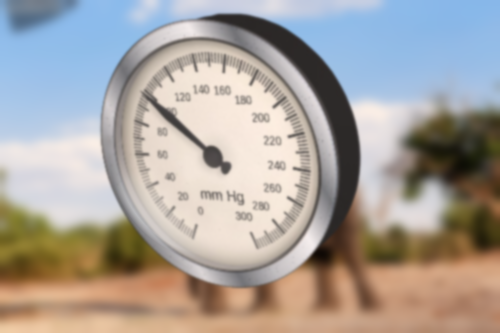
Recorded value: **100** mmHg
